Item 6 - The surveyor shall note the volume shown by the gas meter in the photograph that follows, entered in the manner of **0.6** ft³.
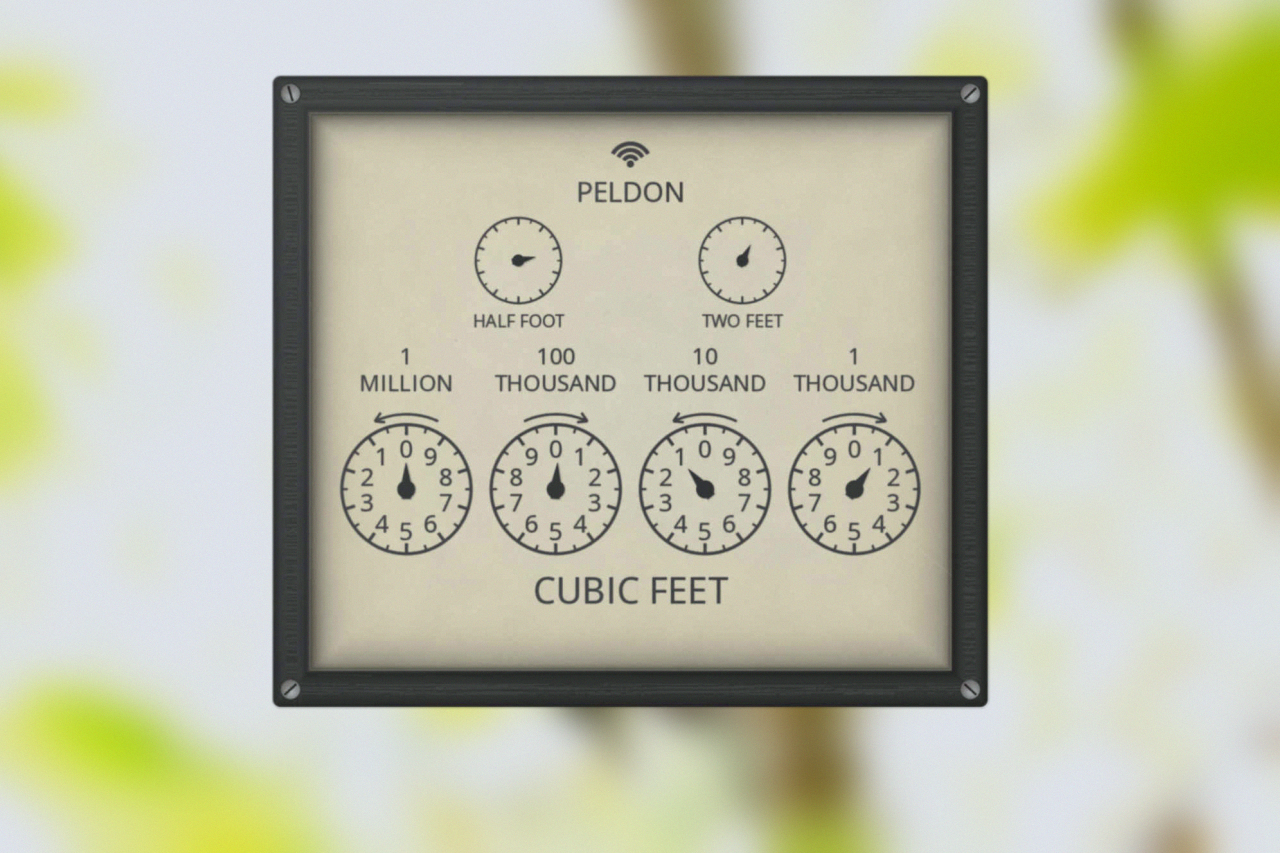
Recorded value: **1100** ft³
